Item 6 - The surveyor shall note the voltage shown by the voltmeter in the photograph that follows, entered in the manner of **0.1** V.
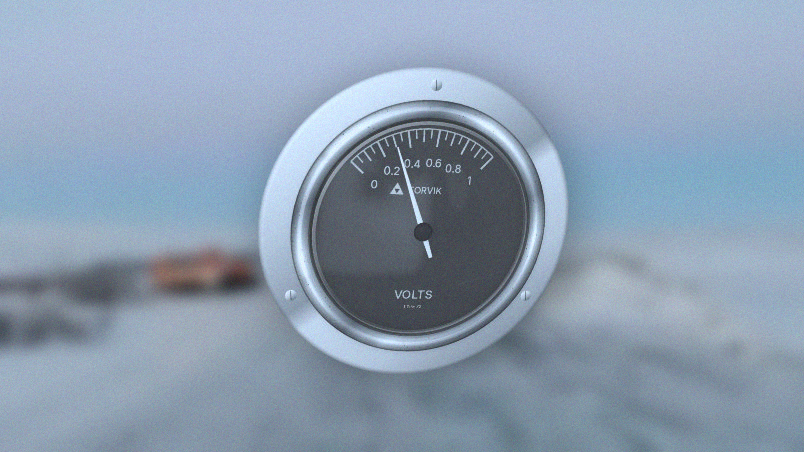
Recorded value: **0.3** V
